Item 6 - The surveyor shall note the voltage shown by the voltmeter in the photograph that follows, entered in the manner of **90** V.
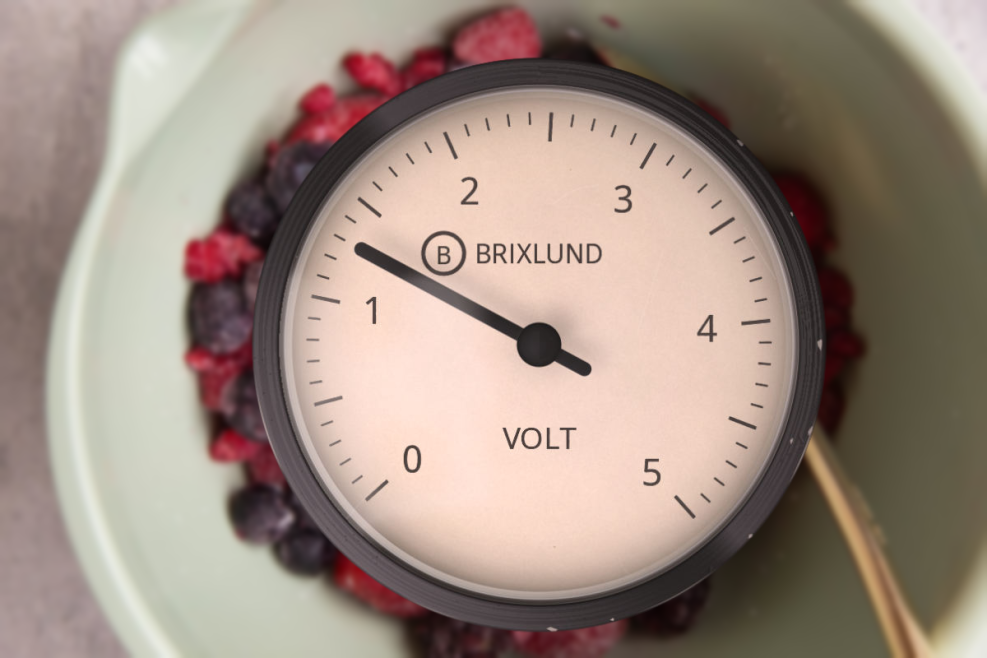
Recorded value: **1.3** V
